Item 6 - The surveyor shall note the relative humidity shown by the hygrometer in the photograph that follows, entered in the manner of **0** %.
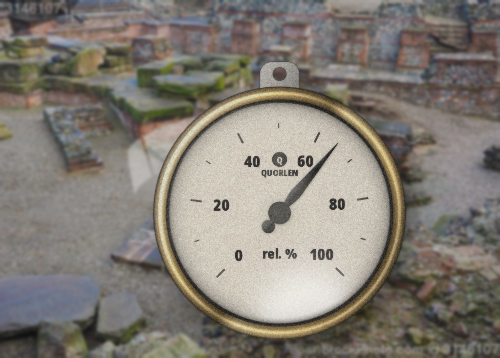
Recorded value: **65** %
